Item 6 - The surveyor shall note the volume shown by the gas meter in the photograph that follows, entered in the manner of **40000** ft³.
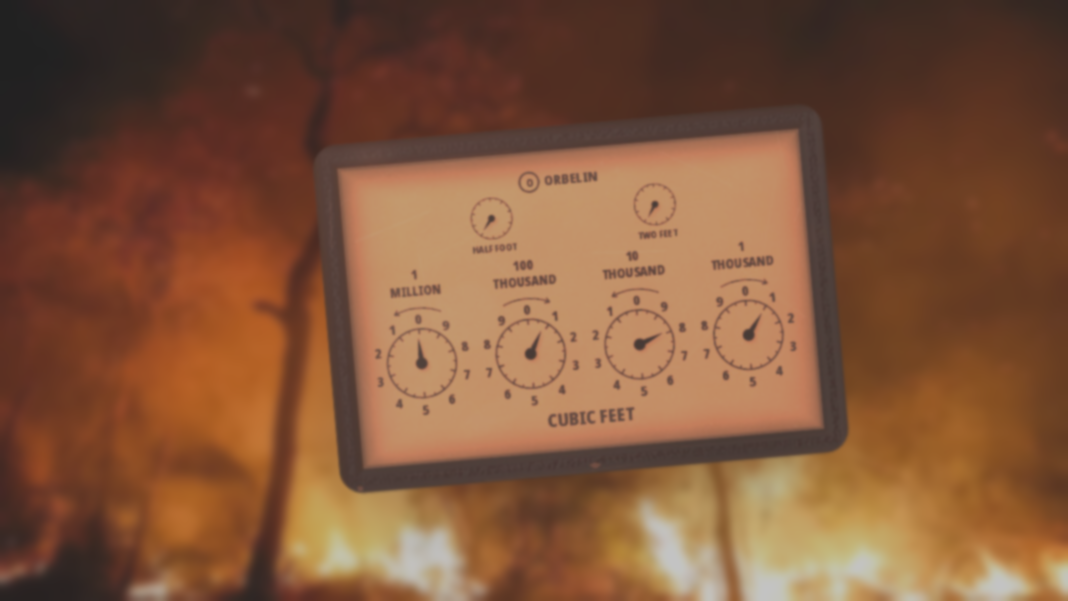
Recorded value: **8100** ft³
